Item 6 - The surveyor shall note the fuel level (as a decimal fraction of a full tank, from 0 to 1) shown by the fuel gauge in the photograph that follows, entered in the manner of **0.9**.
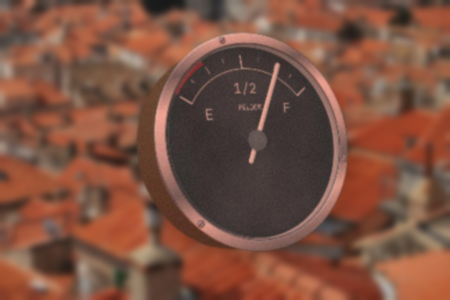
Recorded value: **0.75**
